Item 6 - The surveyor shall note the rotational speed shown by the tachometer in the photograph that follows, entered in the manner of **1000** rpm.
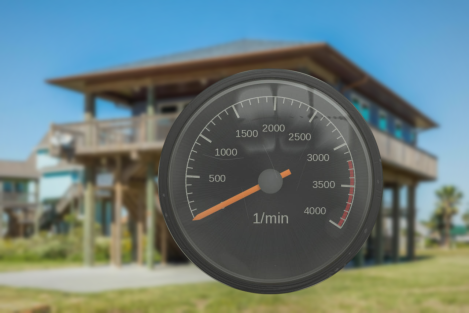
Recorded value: **0** rpm
